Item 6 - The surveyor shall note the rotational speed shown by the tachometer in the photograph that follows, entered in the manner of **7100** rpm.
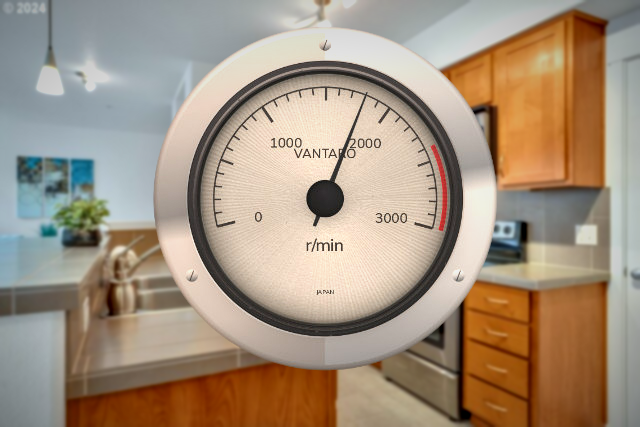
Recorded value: **1800** rpm
